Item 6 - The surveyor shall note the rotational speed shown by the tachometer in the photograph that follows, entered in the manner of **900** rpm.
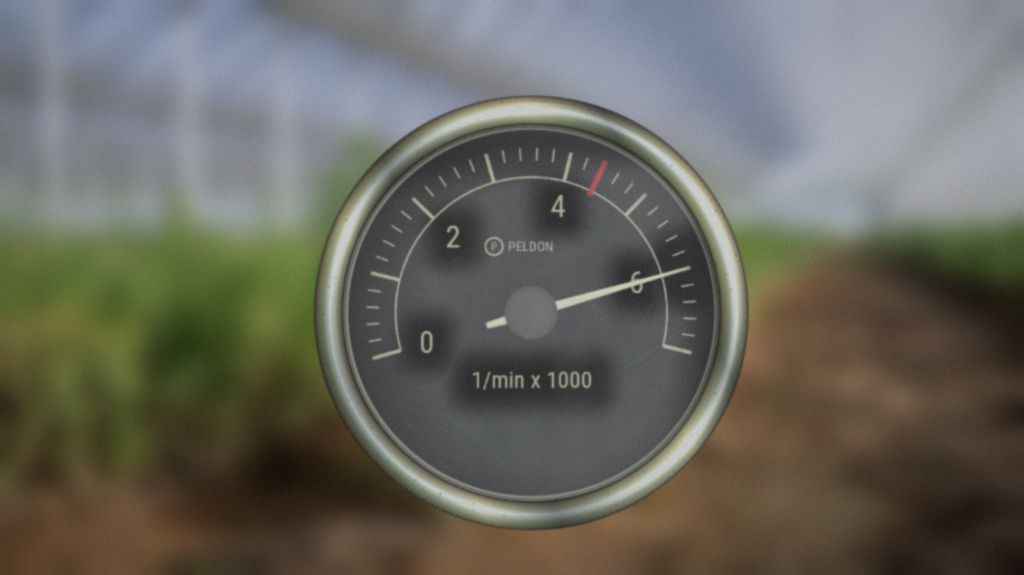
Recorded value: **6000** rpm
